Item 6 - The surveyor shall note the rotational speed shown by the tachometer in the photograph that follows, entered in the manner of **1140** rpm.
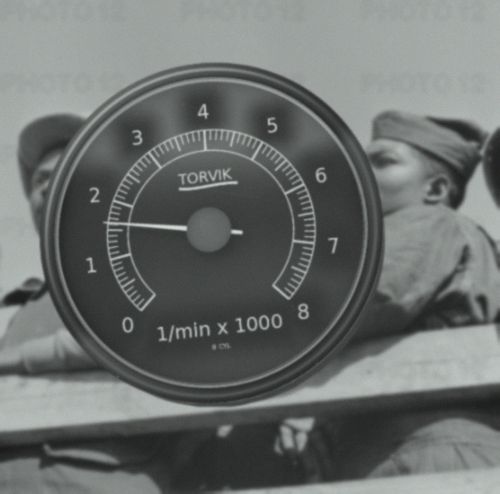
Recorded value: **1600** rpm
